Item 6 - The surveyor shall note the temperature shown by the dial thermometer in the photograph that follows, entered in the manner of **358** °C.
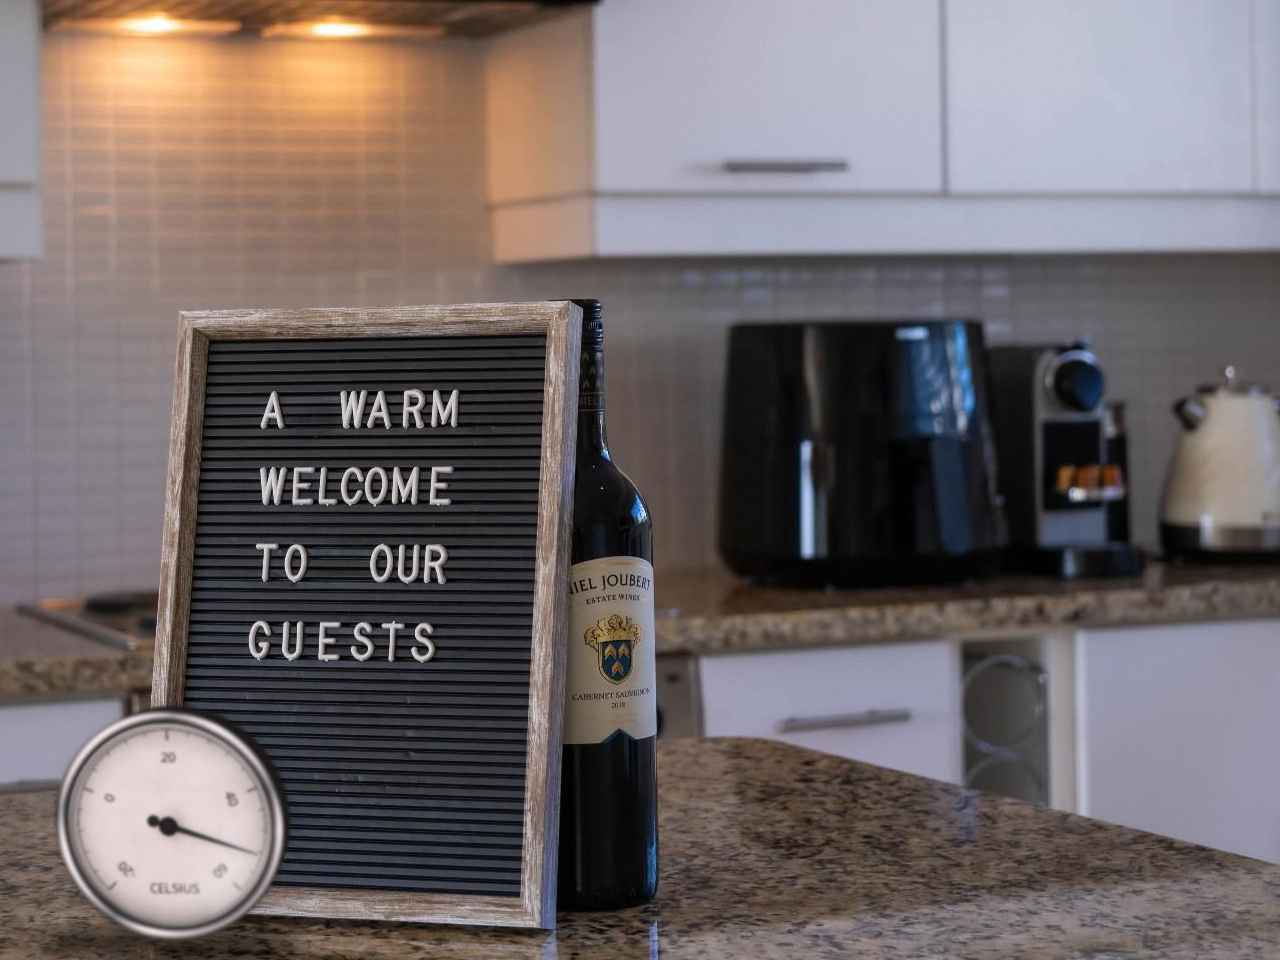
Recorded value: **52** °C
